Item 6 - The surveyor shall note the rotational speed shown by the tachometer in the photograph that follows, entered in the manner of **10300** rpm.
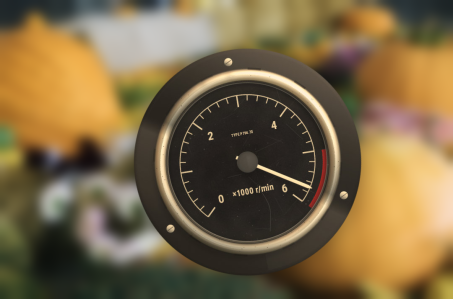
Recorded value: **5700** rpm
